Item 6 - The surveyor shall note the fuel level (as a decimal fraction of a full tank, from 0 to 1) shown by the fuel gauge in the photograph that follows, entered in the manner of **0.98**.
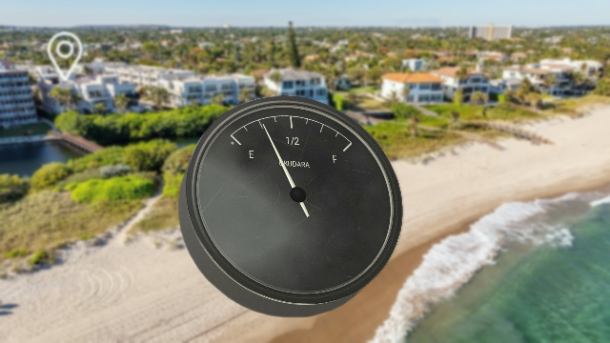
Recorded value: **0.25**
